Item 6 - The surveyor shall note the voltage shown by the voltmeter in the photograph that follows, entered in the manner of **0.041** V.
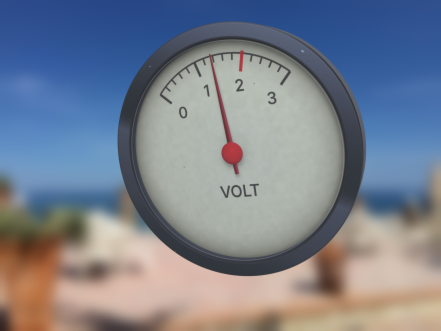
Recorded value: **1.4** V
